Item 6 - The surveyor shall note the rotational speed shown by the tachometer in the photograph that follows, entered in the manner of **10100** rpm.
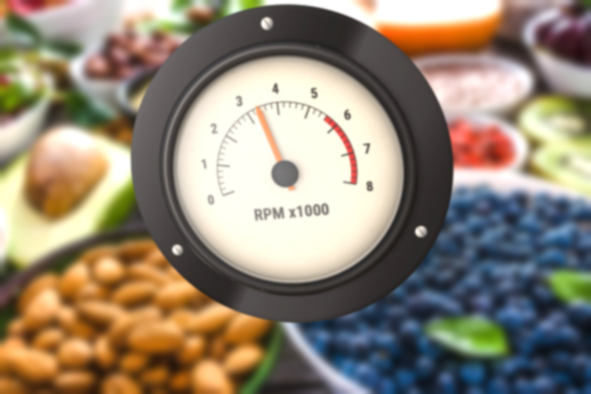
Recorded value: **3400** rpm
